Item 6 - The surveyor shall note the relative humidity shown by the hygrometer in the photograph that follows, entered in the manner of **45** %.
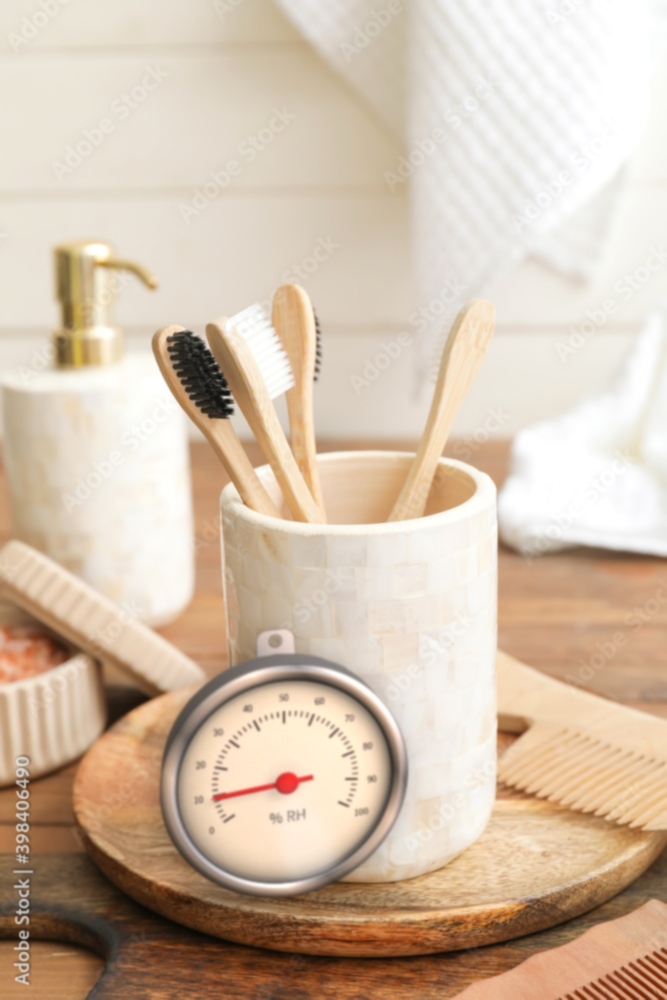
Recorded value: **10** %
